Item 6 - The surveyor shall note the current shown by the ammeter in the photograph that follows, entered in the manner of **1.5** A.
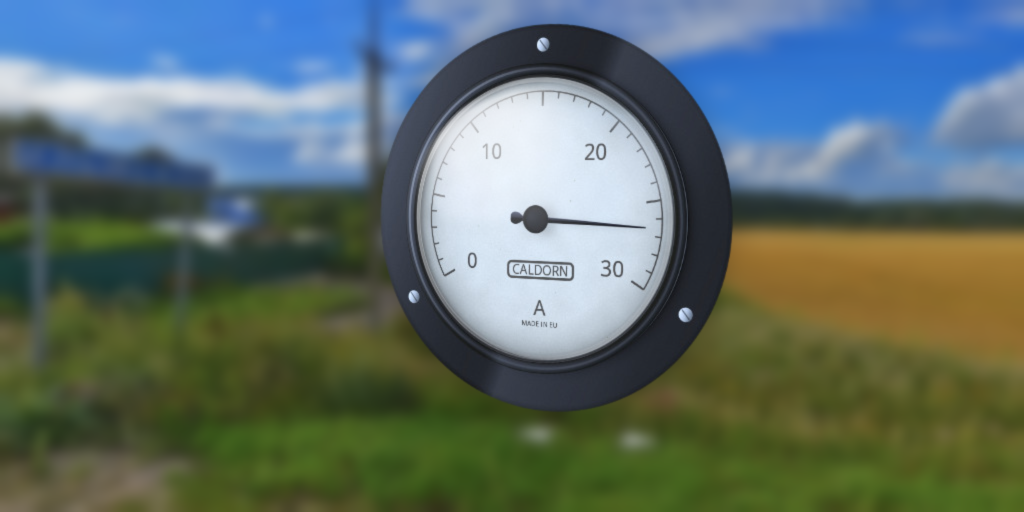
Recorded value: **26.5** A
